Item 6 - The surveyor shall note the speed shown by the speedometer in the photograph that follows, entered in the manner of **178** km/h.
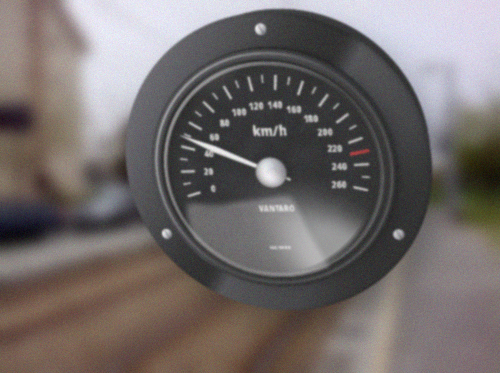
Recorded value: **50** km/h
